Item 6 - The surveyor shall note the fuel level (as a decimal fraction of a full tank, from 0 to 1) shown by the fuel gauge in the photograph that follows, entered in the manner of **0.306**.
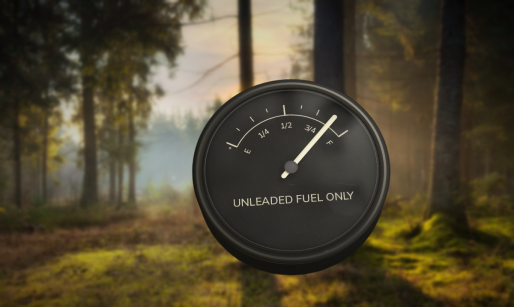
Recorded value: **0.875**
